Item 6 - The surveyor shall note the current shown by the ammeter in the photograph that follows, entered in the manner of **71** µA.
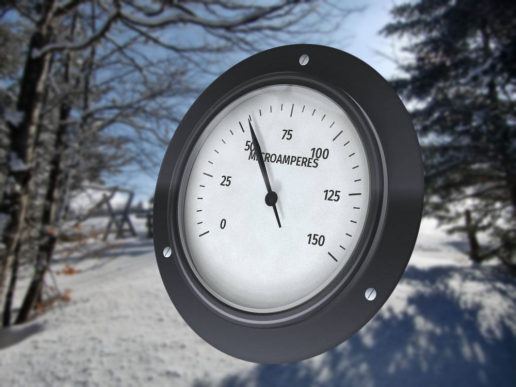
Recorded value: **55** µA
